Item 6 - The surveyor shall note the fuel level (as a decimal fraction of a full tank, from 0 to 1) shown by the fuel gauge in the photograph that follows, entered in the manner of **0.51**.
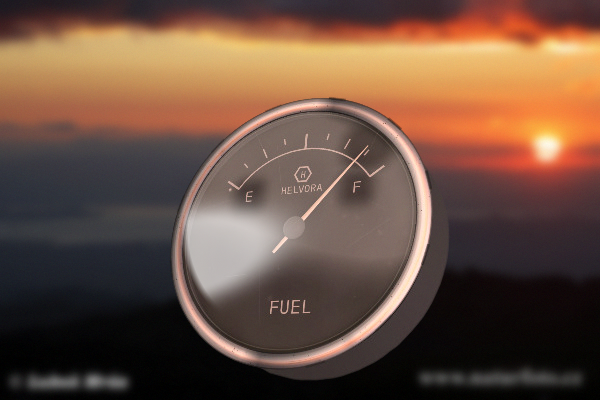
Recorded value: **0.875**
